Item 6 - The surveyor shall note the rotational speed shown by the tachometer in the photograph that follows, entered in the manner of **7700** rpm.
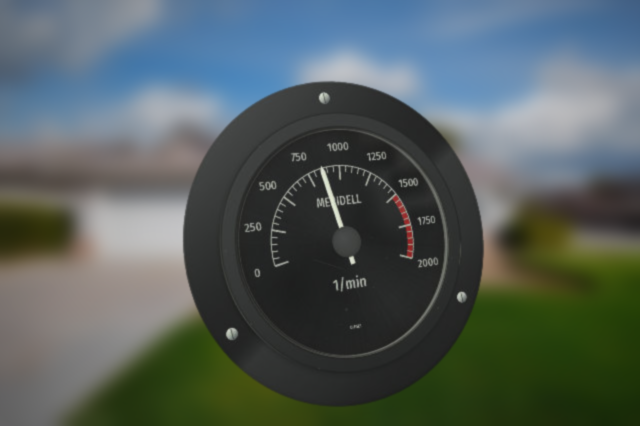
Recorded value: **850** rpm
